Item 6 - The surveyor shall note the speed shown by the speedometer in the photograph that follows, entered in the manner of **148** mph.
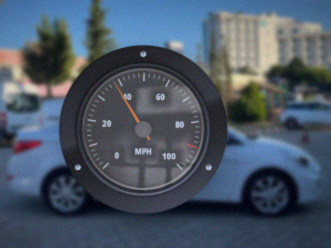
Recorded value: **38** mph
